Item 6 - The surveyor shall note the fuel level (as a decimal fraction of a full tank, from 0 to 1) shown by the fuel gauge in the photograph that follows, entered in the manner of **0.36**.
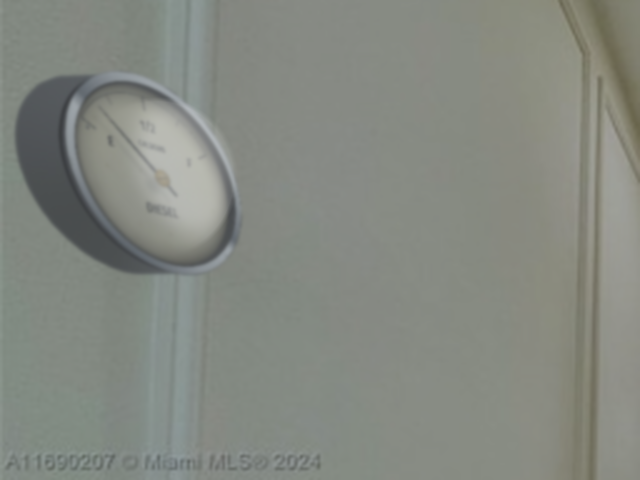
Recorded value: **0.125**
